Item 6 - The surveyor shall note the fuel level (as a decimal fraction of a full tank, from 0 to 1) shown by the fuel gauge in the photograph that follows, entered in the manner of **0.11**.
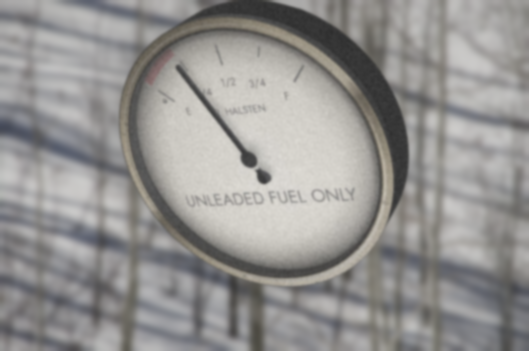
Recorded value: **0.25**
